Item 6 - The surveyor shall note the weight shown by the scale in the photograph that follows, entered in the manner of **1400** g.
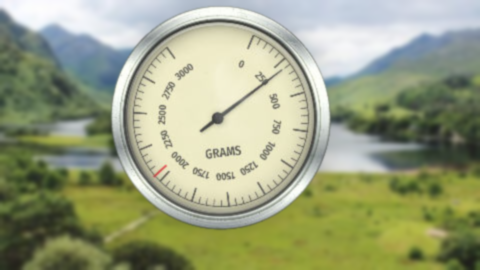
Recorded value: **300** g
